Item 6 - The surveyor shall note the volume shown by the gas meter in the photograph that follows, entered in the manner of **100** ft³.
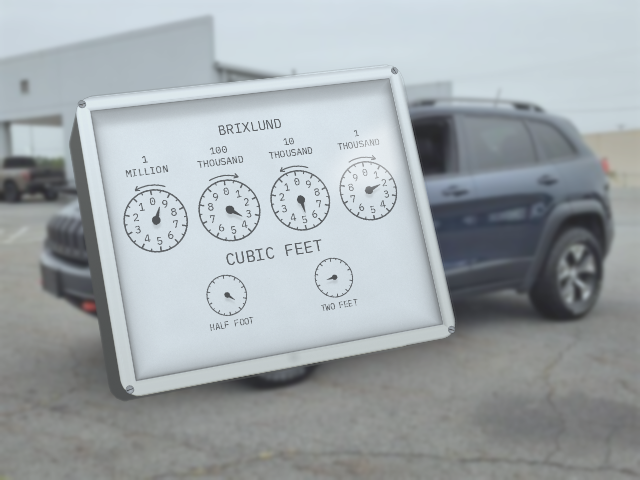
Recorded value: **935200** ft³
